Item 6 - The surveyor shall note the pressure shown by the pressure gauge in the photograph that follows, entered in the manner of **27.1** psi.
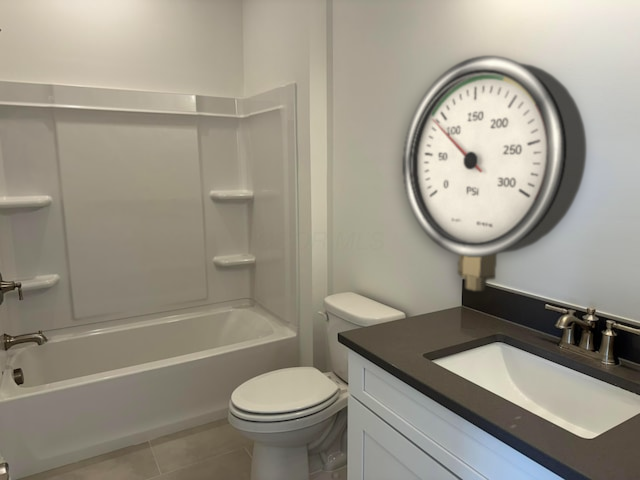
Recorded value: **90** psi
